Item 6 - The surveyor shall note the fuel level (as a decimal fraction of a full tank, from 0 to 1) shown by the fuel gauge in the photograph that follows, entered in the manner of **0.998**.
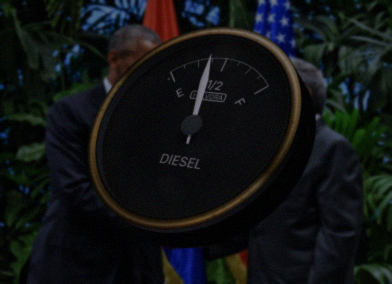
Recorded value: **0.375**
